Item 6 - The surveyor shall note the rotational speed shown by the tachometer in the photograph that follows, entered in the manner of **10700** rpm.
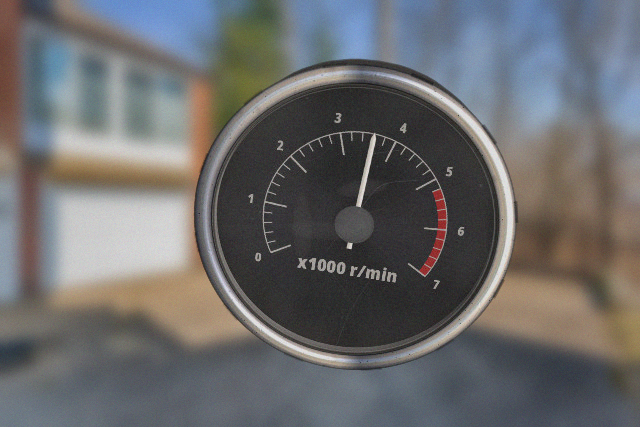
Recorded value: **3600** rpm
